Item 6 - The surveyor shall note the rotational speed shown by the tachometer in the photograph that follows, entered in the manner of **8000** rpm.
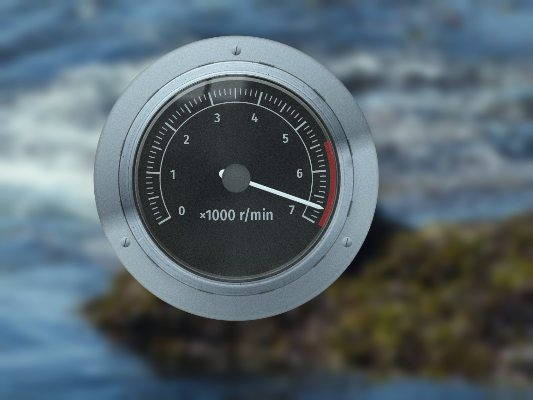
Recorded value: **6700** rpm
